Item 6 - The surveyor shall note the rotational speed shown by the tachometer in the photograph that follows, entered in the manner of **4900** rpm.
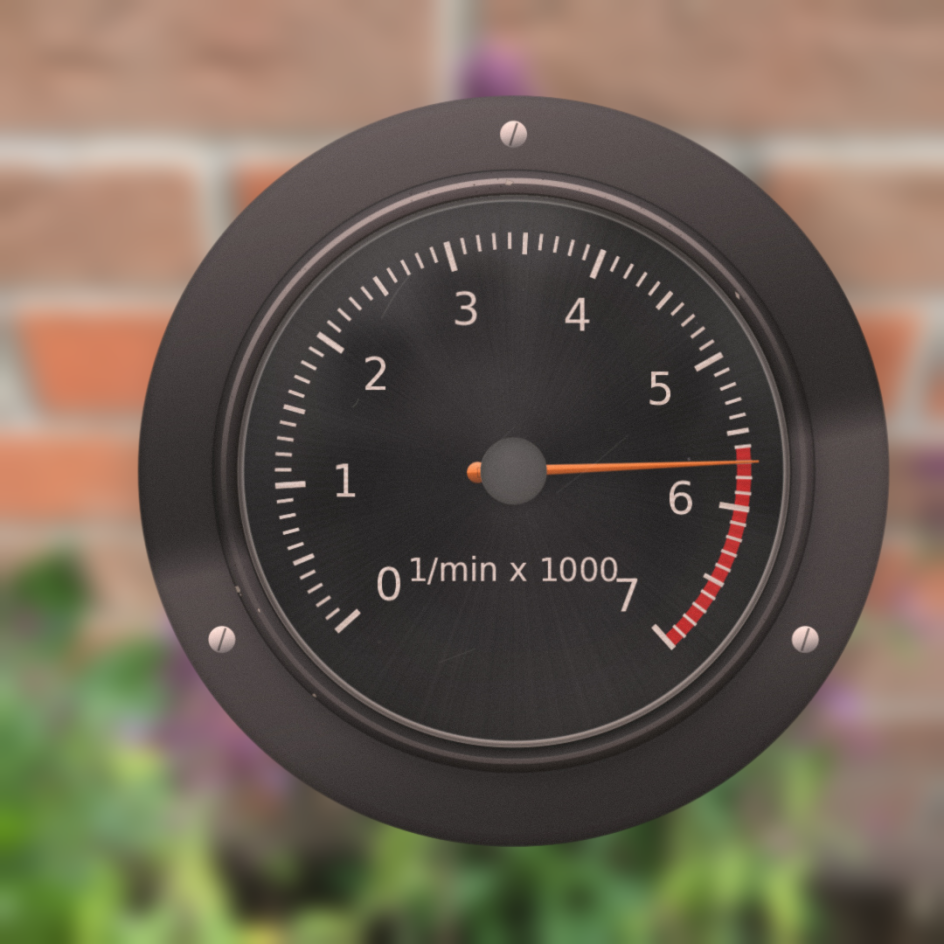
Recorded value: **5700** rpm
